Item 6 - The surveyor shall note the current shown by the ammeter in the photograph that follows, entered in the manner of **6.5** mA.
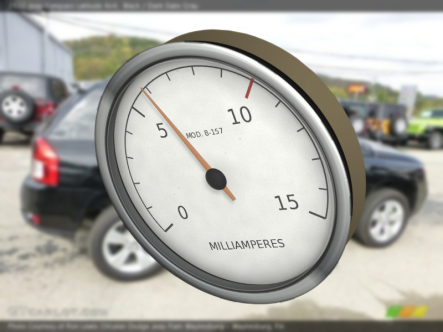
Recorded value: **6** mA
